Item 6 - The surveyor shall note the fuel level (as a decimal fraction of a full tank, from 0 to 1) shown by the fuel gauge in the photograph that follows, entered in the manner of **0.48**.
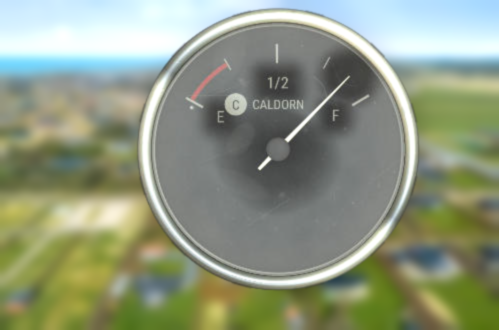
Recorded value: **0.875**
